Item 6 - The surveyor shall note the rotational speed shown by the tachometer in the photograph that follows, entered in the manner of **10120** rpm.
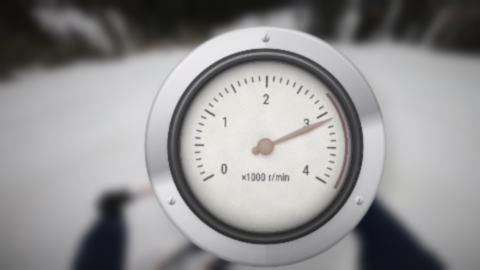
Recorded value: **3100** rpm
